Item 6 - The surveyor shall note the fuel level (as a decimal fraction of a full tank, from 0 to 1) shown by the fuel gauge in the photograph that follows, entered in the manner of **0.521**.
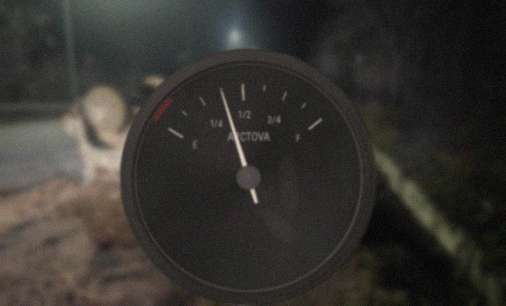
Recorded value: **0.375**
